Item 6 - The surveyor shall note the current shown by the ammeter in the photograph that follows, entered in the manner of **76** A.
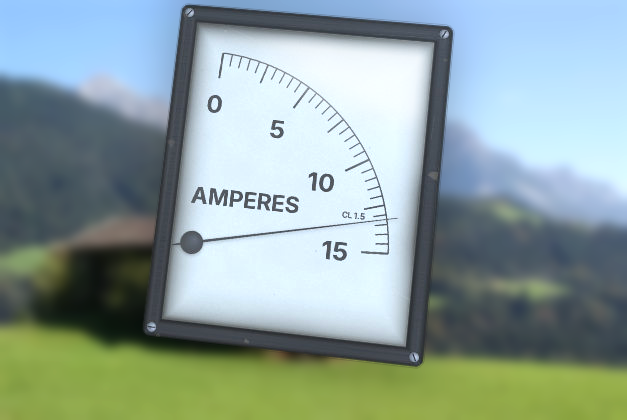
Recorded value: **13.25** A
